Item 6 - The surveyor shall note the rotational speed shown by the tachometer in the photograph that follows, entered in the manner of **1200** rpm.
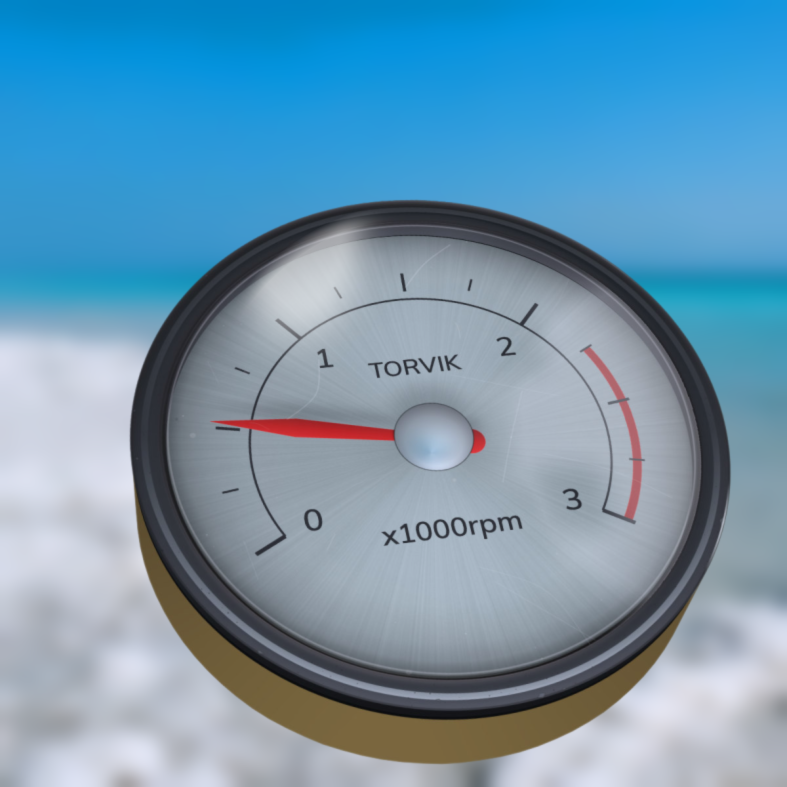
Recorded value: **500** rpm
